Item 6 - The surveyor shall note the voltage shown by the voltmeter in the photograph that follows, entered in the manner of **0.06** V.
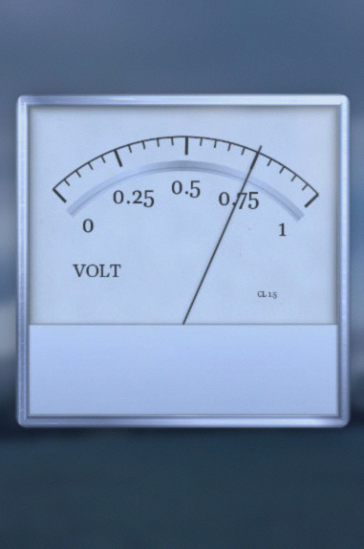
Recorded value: **0.75** V
